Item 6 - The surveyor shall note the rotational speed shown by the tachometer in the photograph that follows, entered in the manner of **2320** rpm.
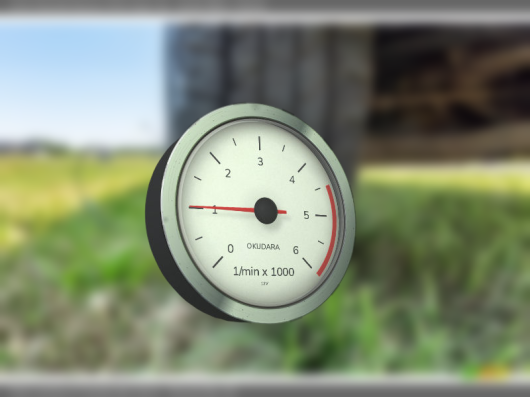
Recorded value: **1000** rpm
